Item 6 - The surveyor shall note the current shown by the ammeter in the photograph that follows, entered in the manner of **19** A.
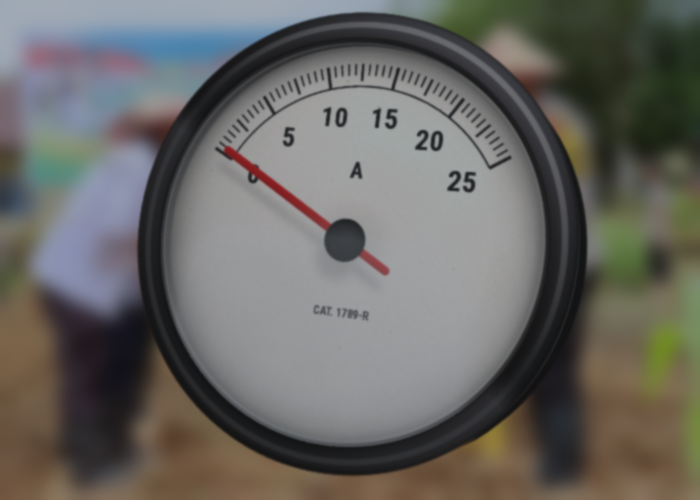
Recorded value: **0.5** A
